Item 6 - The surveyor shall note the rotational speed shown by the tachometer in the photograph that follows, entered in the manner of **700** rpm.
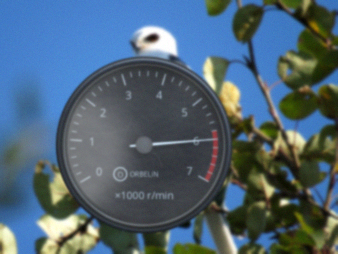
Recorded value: **6000** rpm
